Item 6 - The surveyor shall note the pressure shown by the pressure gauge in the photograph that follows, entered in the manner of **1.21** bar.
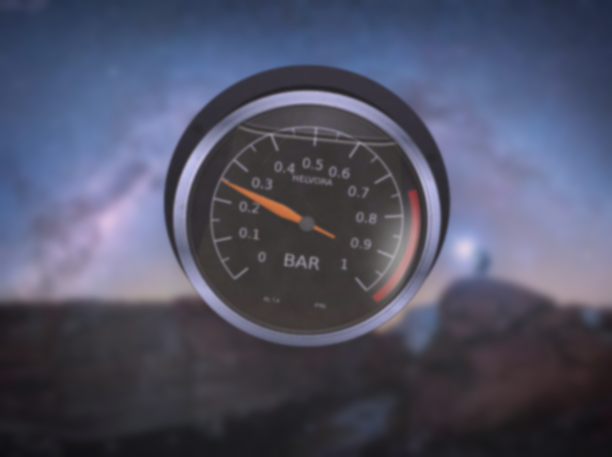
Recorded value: **0.25** bar
